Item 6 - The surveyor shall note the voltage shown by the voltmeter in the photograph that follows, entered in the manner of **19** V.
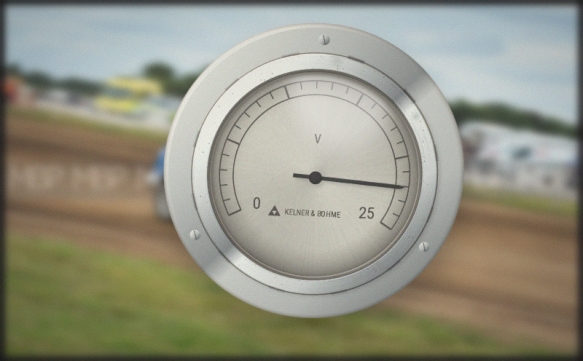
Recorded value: **22** V
